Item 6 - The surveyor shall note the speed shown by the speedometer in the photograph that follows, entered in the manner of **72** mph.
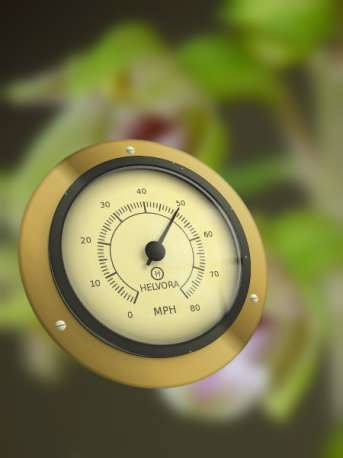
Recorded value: **50** mph
